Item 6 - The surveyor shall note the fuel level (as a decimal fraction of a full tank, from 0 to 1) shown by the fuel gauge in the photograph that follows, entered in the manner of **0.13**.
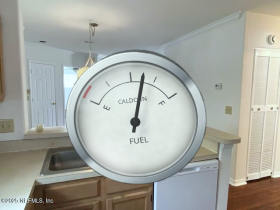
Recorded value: **0.625**
